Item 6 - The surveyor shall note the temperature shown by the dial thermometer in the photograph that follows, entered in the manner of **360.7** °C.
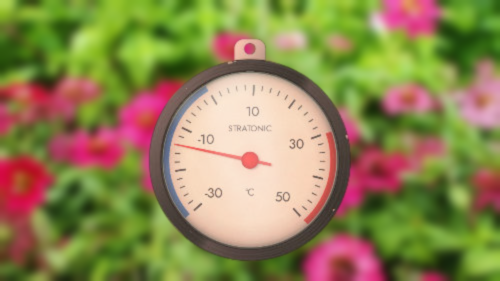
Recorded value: **-14** °C
